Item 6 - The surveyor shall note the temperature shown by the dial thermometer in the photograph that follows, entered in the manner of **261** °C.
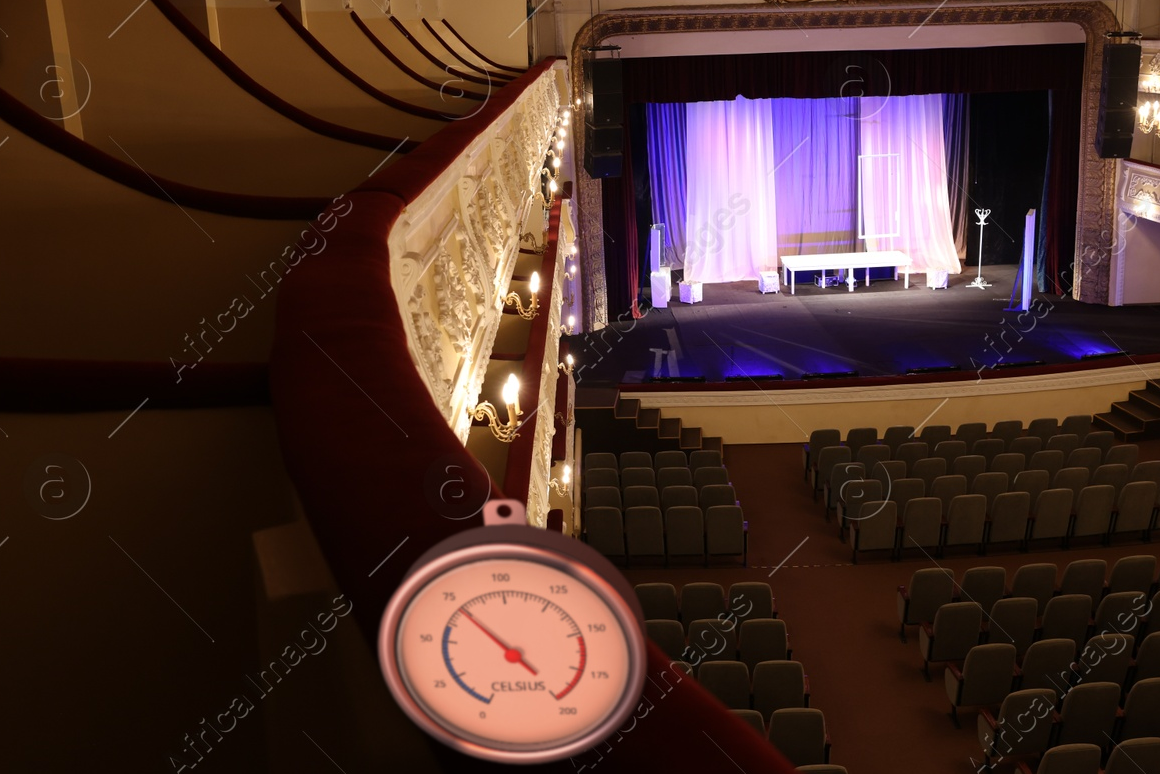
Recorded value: **75** °C
